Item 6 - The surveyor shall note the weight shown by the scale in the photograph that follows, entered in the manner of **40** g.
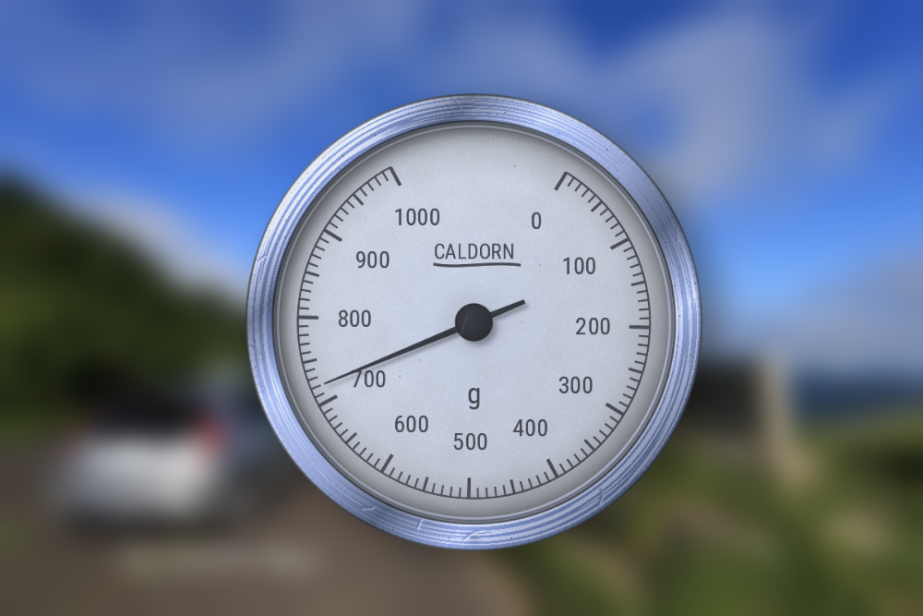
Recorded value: **720** g
